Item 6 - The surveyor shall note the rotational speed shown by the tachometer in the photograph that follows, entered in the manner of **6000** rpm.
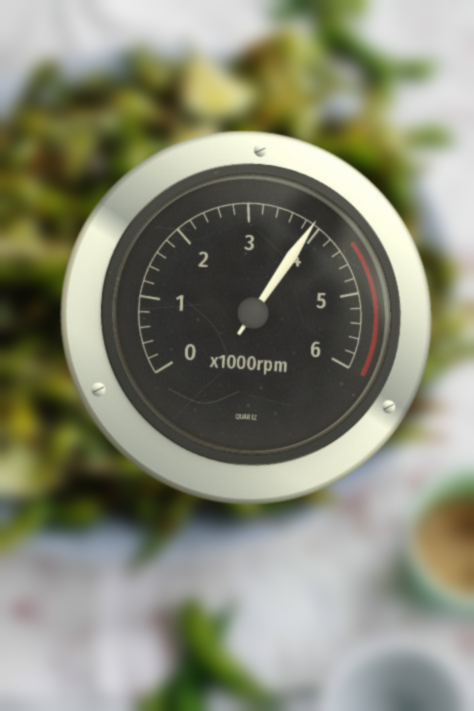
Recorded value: **3900** rpm
